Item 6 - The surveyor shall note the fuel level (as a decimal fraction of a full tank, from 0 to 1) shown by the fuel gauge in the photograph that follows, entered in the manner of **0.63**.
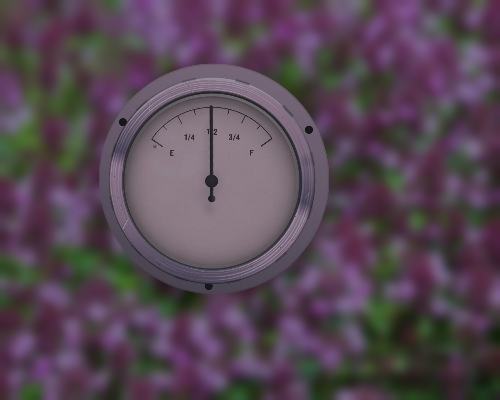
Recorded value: **0.5**
